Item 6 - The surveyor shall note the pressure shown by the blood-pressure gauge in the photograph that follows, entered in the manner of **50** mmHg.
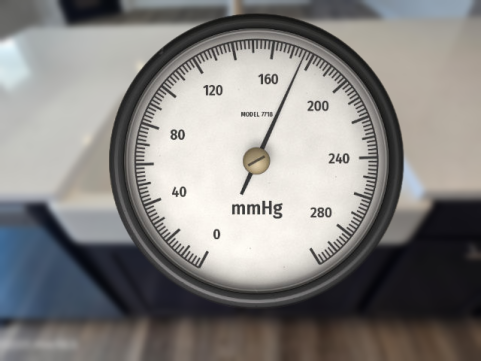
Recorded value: **176** mmHg
